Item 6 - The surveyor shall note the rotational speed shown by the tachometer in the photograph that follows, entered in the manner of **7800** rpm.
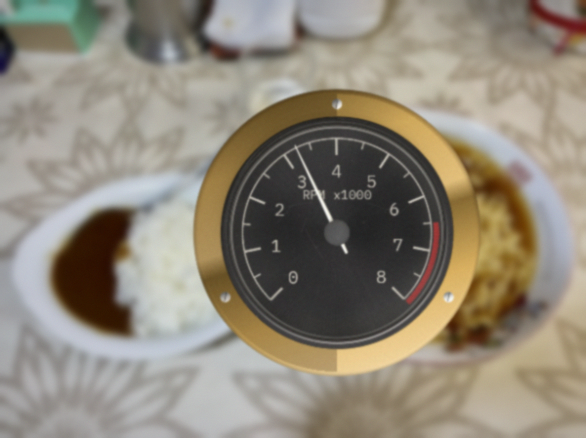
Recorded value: **3250** rpm
